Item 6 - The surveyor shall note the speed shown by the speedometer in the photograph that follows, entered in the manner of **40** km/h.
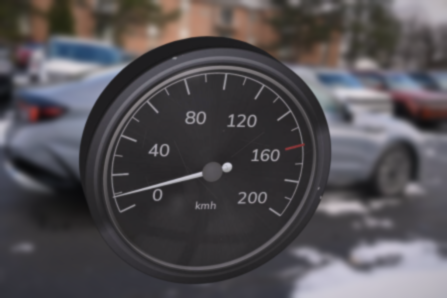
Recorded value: **10** km/h
